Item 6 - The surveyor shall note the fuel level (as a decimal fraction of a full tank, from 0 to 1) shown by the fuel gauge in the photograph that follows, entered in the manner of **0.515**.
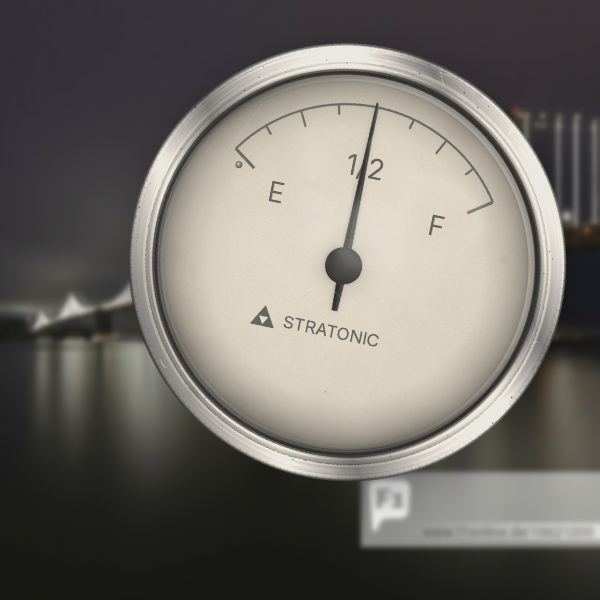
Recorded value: **0.5**
